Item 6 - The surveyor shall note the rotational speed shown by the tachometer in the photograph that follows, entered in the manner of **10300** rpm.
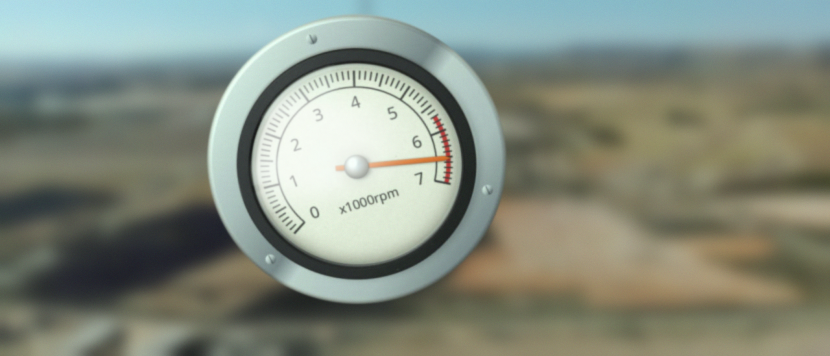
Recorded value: **6500** rpm
